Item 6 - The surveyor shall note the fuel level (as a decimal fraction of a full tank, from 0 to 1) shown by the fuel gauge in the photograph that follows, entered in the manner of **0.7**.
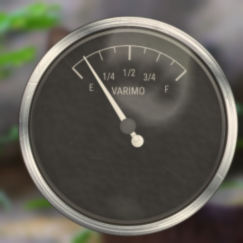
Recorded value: **0.125**
